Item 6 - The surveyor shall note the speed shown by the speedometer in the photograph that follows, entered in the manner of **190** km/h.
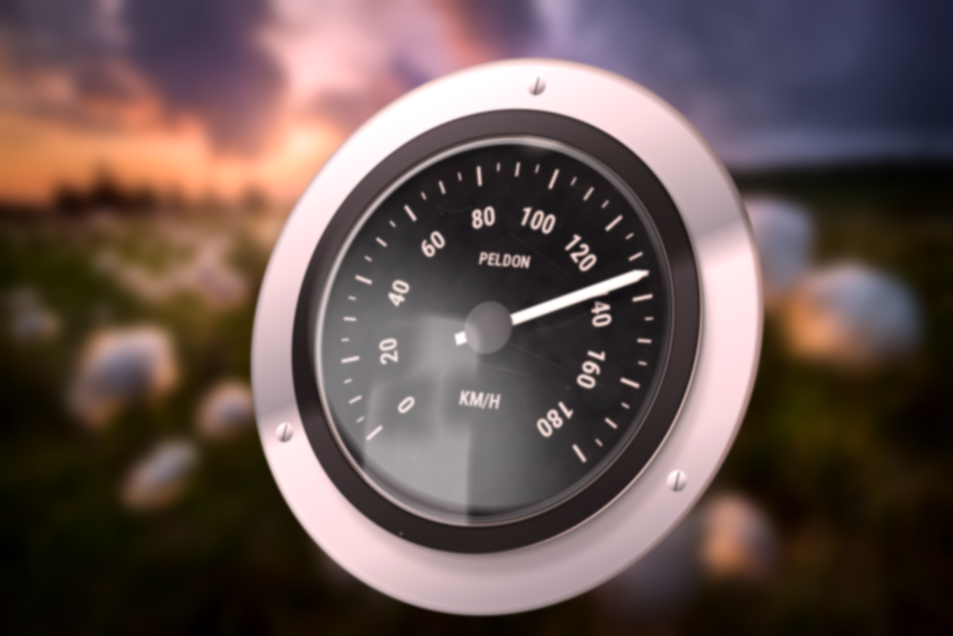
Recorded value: **135** km/h
